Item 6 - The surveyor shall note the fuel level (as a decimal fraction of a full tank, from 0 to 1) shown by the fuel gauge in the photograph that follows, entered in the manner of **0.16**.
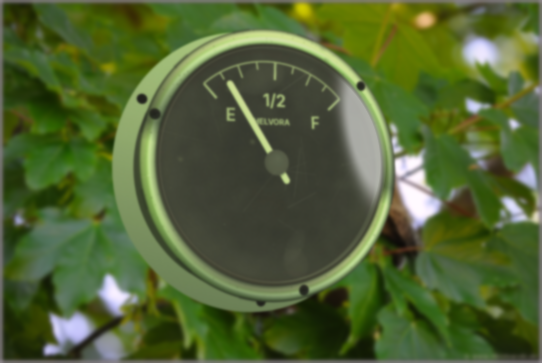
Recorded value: **0.125**
